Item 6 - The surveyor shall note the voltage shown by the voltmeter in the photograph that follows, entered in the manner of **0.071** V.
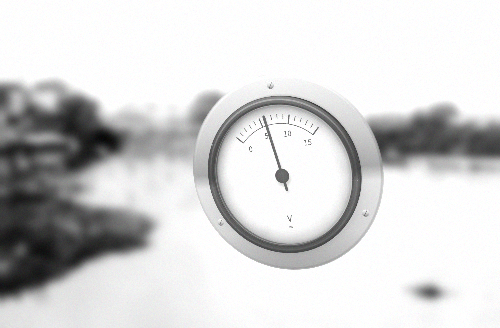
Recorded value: **6** V
